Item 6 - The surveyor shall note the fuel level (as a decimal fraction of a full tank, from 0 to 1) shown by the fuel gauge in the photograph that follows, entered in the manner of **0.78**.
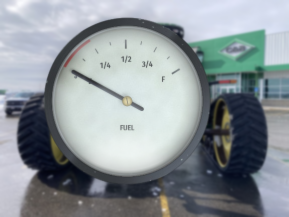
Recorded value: **0**
